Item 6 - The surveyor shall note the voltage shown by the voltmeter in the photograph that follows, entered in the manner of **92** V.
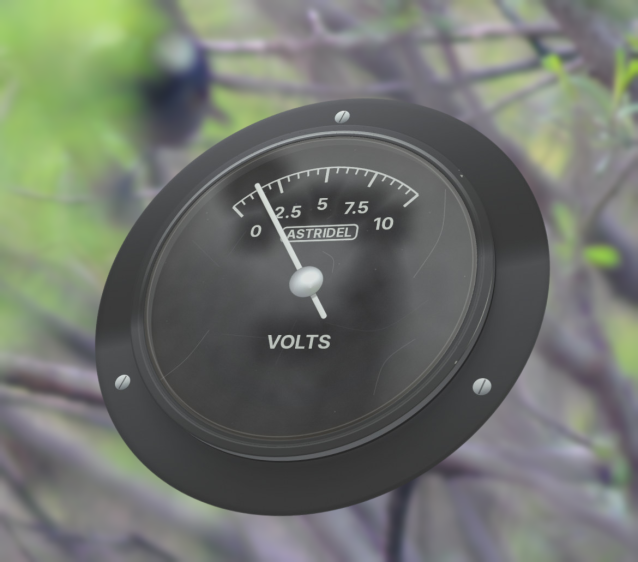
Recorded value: **1.5** V
